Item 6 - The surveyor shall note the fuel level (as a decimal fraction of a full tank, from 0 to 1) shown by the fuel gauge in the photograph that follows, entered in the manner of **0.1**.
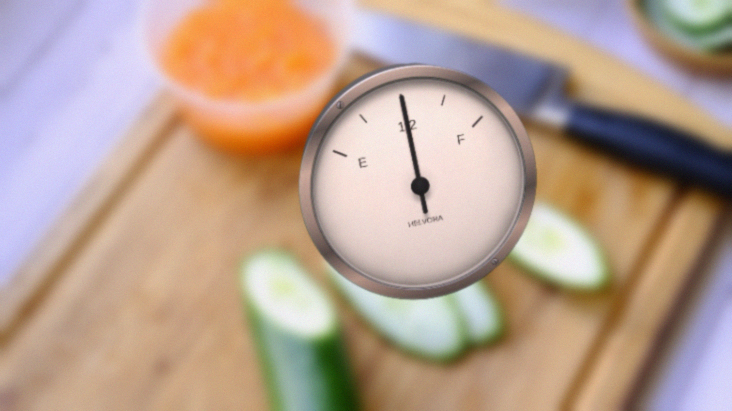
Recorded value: **0.5**
